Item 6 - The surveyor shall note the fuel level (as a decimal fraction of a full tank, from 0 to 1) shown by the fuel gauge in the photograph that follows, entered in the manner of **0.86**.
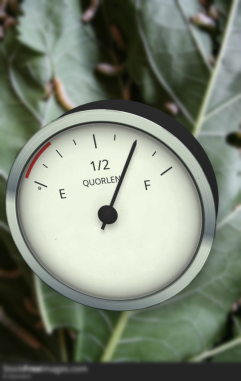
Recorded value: **0.75**
